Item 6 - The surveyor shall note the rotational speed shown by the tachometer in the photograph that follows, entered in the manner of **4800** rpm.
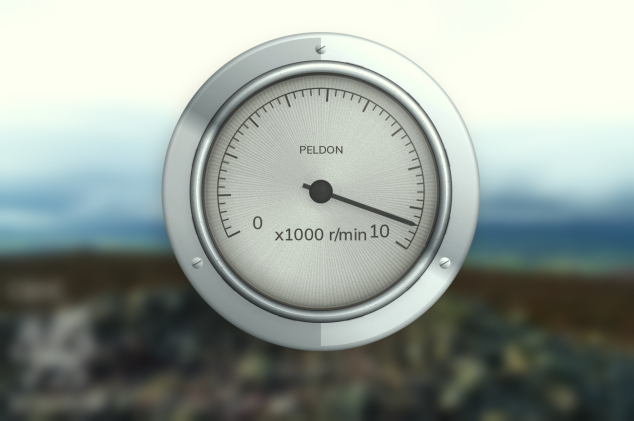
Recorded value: **9400** rpm
